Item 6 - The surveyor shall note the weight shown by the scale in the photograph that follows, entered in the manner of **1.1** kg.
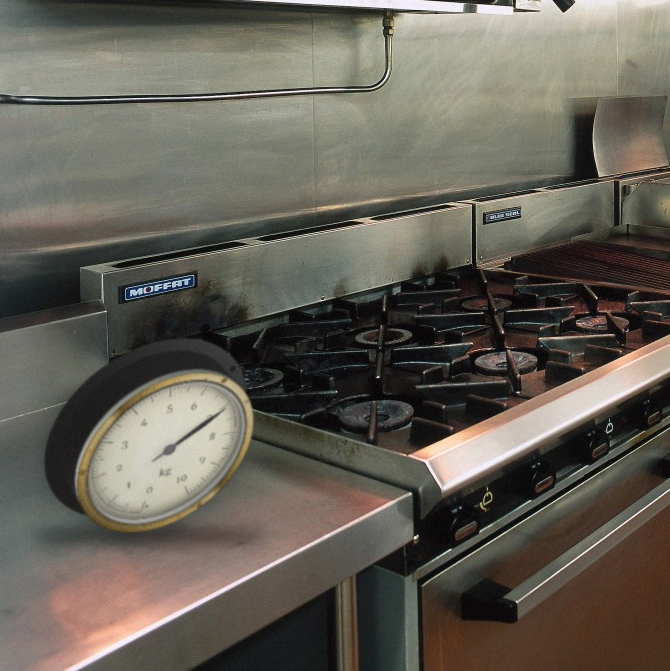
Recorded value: **7** kg
